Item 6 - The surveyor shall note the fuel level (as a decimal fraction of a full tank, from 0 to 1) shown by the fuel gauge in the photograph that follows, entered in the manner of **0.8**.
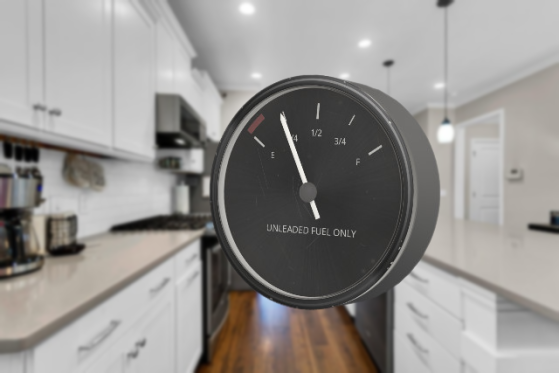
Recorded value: **0.25**
